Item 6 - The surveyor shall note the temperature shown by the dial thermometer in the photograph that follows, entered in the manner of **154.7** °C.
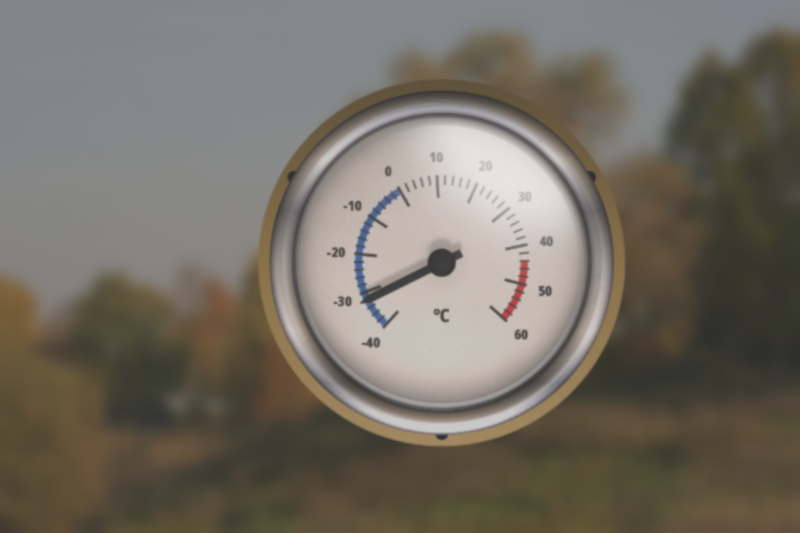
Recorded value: **-32** °C
